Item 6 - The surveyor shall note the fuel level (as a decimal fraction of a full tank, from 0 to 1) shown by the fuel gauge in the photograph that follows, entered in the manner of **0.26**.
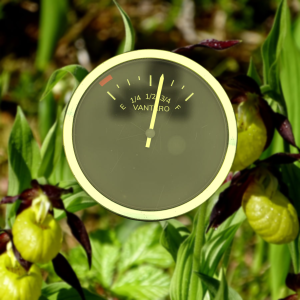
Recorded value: **0.625**
